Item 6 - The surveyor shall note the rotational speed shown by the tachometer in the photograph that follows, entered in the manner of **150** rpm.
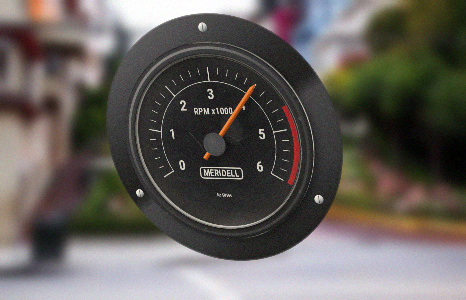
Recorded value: **4000** rpm
